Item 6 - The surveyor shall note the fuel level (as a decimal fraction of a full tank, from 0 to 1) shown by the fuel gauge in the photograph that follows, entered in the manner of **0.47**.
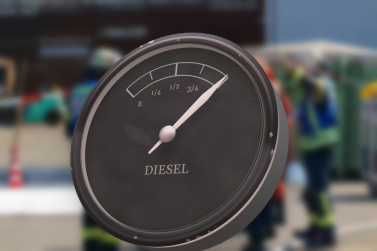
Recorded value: **1**
